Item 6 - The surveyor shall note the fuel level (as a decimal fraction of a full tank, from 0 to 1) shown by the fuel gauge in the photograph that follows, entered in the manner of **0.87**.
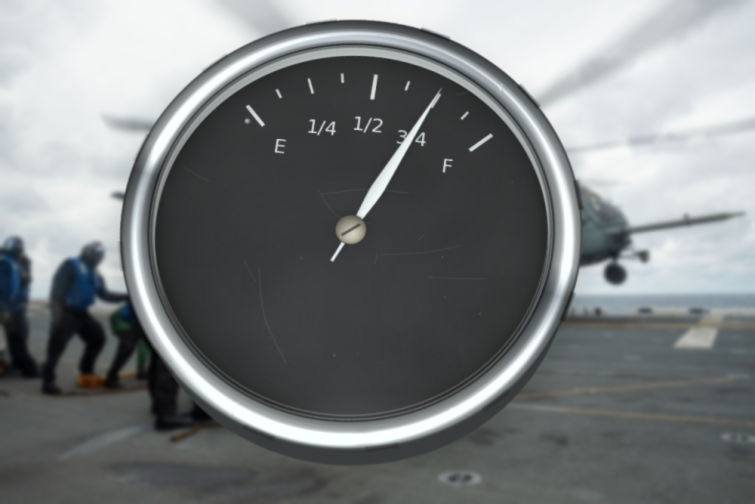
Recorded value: **0.75**
